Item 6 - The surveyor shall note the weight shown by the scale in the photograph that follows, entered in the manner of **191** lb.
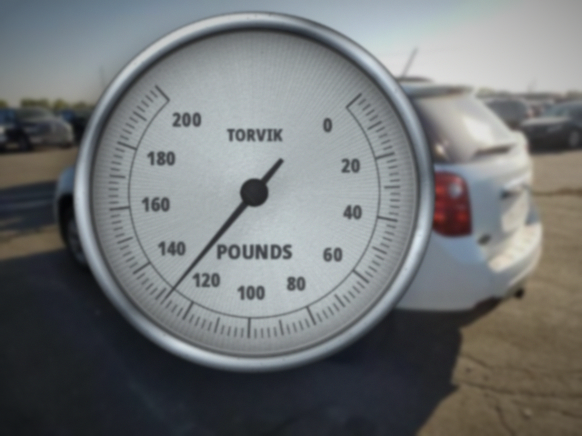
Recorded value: **128** lb
